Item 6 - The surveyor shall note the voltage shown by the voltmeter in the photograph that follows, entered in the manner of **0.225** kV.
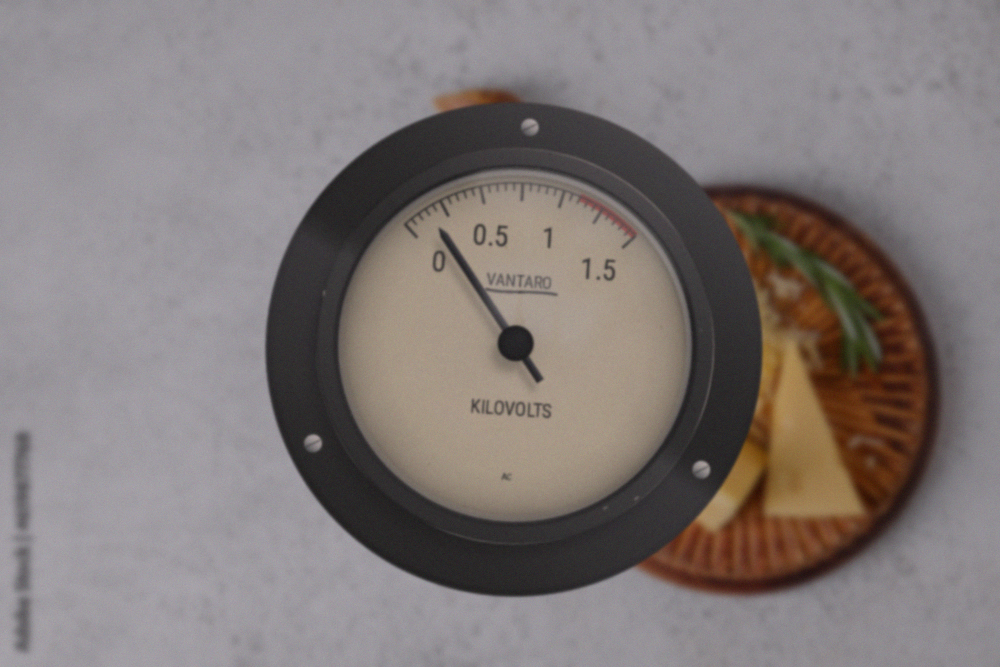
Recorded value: **0.15** kV
